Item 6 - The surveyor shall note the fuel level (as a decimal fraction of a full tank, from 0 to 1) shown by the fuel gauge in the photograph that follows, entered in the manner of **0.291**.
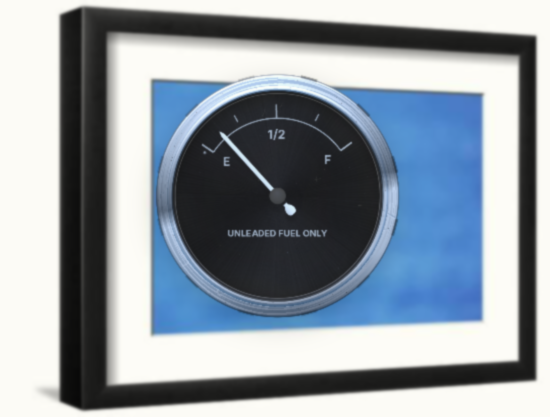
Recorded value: **0.125**
